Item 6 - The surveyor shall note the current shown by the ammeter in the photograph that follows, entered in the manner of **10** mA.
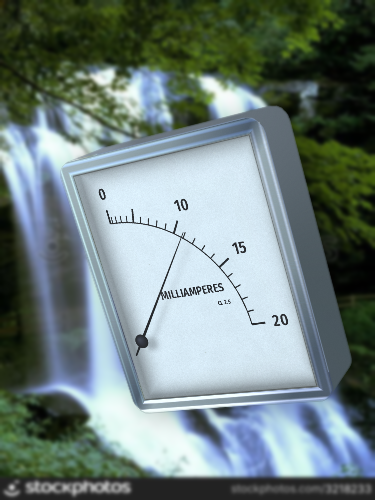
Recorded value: **11** mA
